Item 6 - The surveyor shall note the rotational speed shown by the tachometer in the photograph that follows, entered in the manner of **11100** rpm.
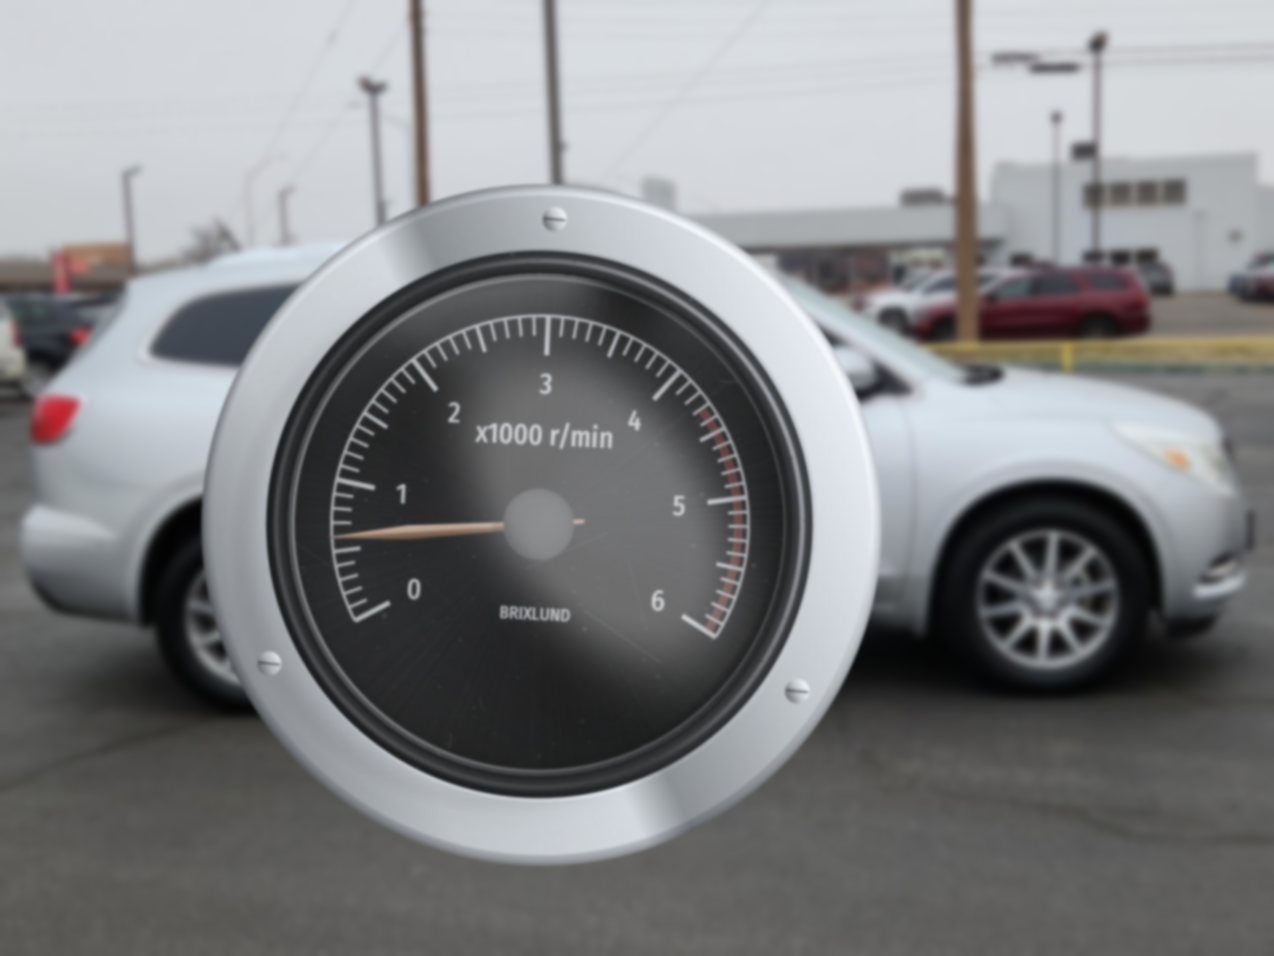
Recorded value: **600** rpm
